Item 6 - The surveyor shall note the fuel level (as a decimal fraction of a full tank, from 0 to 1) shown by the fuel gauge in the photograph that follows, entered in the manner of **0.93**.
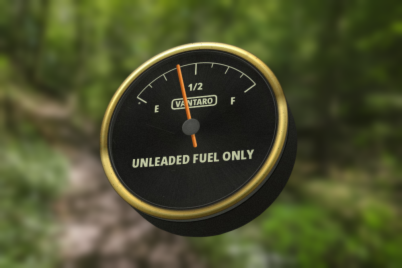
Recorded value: **0.375**
